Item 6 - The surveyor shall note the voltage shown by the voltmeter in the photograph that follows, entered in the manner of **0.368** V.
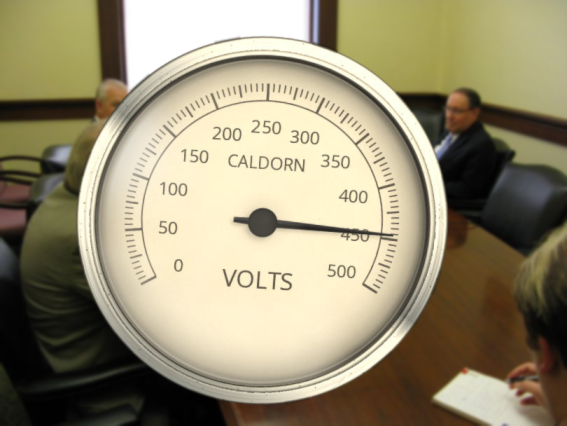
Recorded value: **445** V
